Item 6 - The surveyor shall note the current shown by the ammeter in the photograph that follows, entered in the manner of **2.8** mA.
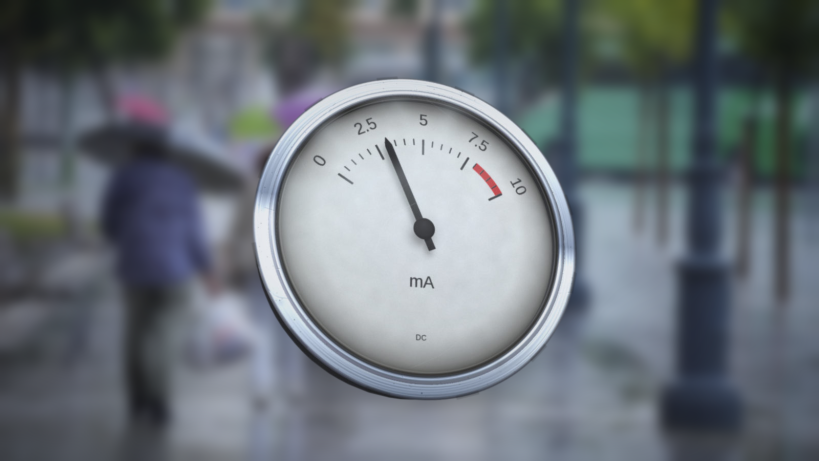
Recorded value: **3** mA
